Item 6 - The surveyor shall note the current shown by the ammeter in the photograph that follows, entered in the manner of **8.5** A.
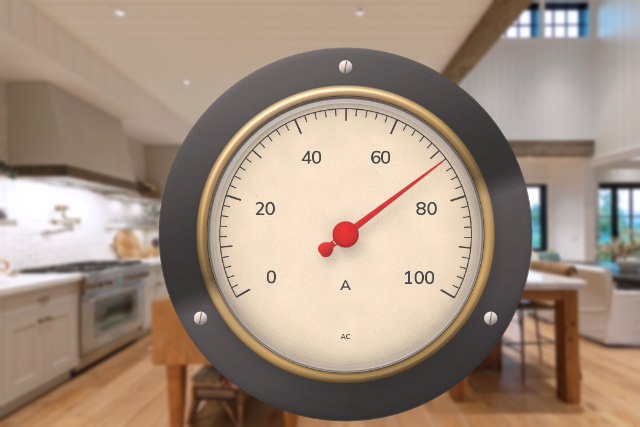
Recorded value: **72** A
